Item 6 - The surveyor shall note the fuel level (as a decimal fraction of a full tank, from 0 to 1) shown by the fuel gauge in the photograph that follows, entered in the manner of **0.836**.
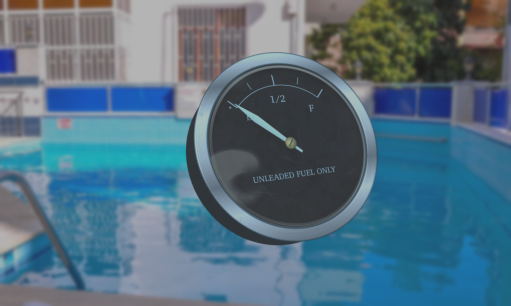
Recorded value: **0**
